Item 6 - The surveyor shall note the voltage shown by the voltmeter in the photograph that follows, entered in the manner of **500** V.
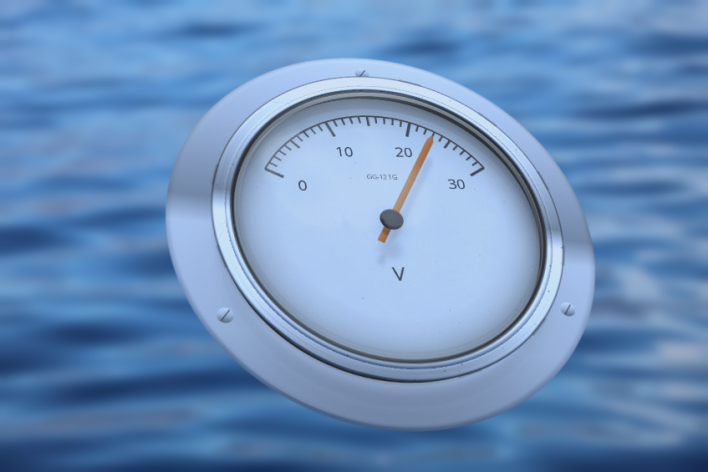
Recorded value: **23** V
